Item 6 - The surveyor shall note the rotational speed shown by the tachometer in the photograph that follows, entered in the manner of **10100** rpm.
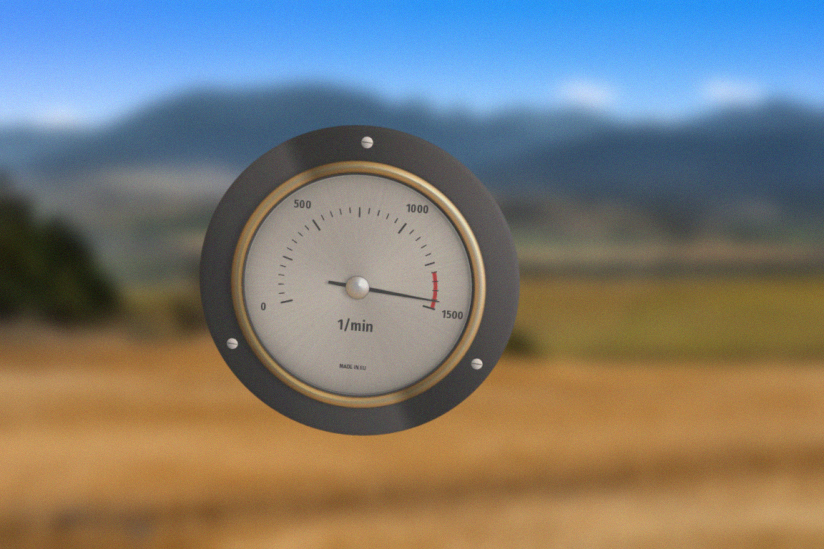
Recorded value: **1450** rpm
